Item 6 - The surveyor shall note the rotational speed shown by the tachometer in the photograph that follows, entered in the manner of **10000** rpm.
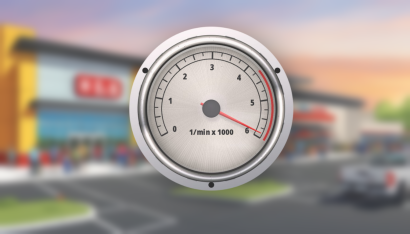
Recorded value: **5875** rpm
